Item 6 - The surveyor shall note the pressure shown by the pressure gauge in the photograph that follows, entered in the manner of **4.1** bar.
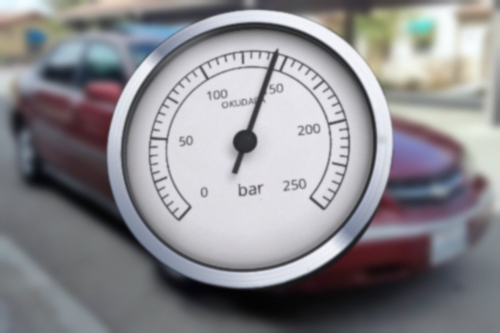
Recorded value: **145** bar
